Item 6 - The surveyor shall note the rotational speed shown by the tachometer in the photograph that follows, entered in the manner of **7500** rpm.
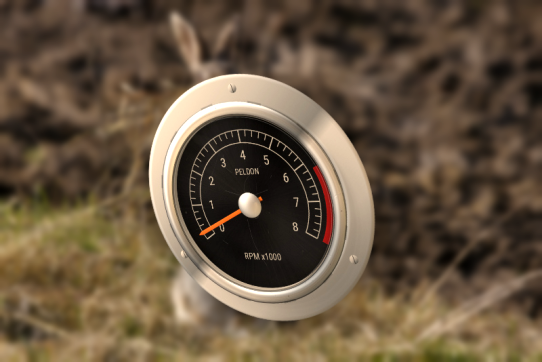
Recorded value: **200** rpm
